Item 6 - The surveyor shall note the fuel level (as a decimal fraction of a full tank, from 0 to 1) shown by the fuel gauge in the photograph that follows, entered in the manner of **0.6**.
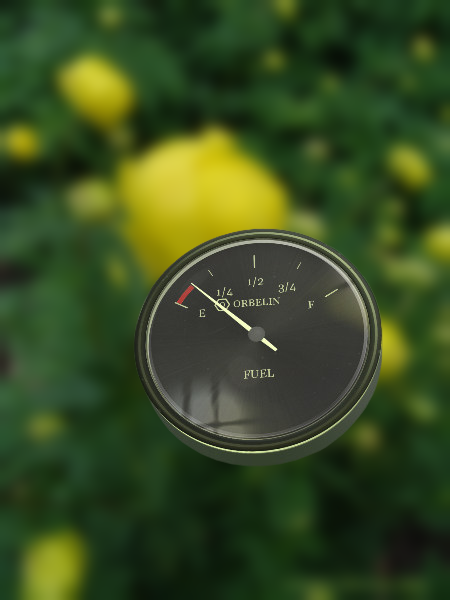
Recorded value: **0.125**
